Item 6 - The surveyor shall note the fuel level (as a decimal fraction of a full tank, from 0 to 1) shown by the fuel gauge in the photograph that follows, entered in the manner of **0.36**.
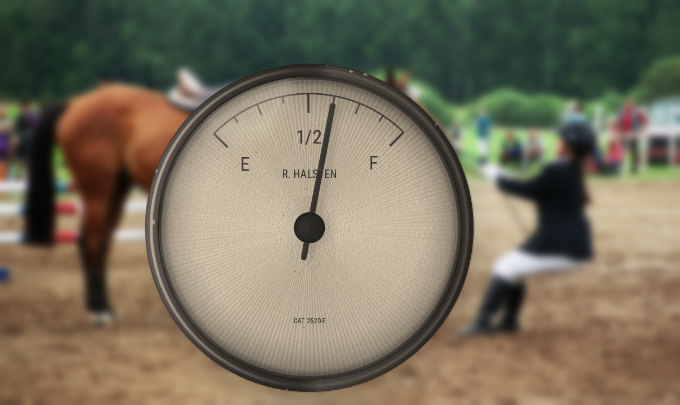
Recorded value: **0.625**
